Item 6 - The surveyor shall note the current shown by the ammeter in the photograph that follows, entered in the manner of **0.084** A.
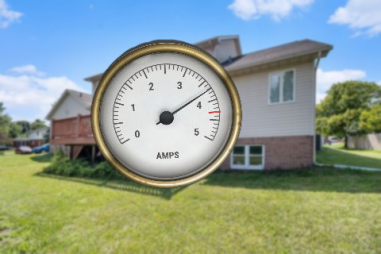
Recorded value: **3.7** A
